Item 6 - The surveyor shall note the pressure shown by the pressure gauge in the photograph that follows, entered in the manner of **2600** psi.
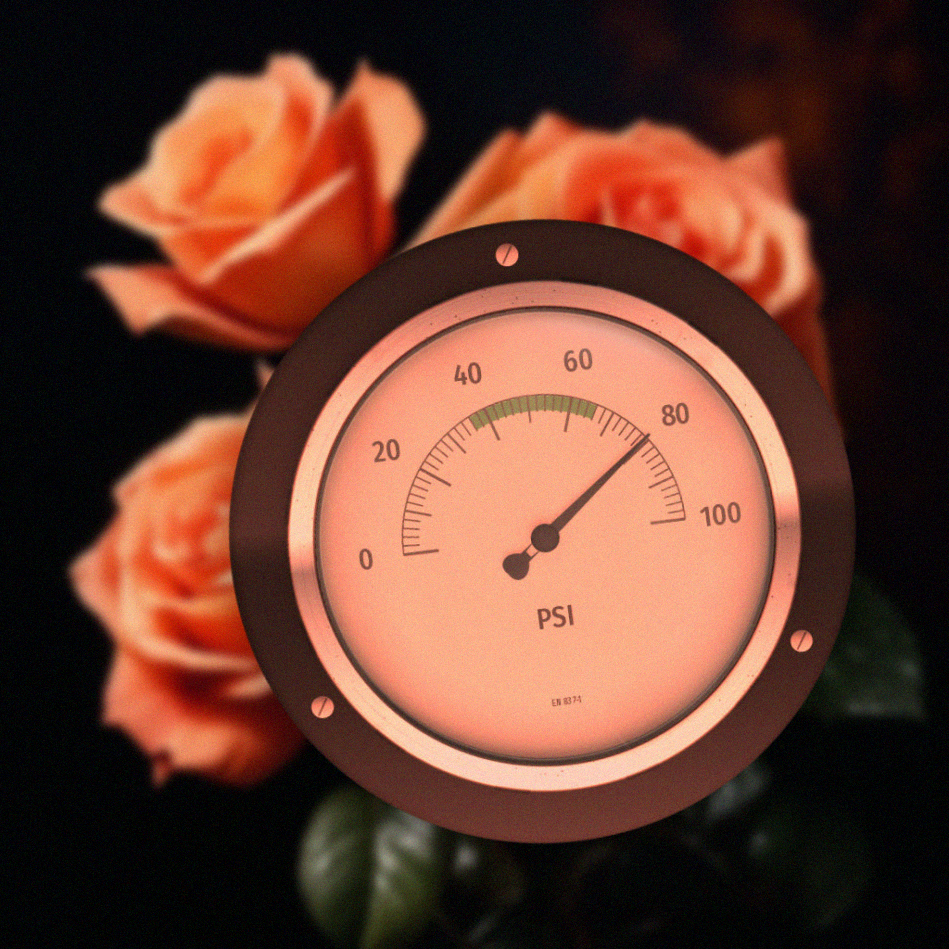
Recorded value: **79** psi
